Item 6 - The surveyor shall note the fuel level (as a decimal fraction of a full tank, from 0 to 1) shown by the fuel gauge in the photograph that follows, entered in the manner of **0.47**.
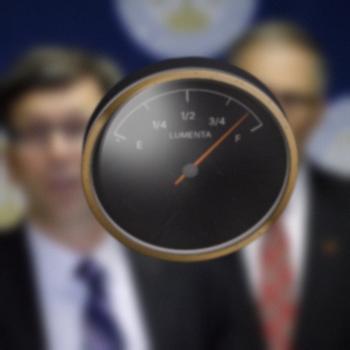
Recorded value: **0.875**
